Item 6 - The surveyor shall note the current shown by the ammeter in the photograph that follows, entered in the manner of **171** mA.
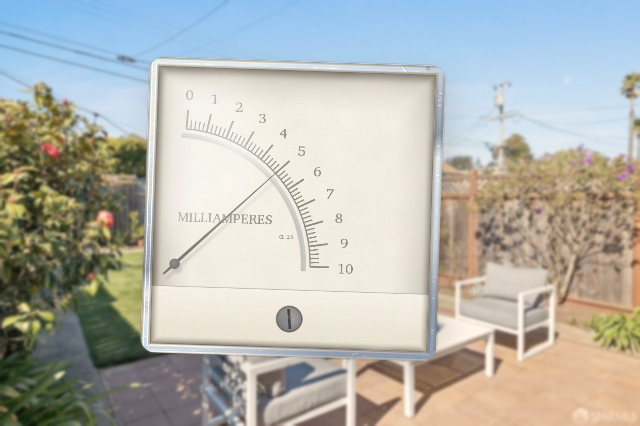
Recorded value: **5** mA
